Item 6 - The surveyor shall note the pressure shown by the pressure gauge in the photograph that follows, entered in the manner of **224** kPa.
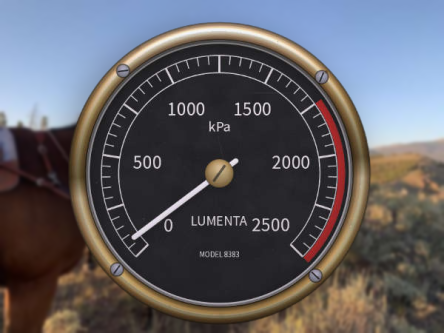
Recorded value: **75** kPa
